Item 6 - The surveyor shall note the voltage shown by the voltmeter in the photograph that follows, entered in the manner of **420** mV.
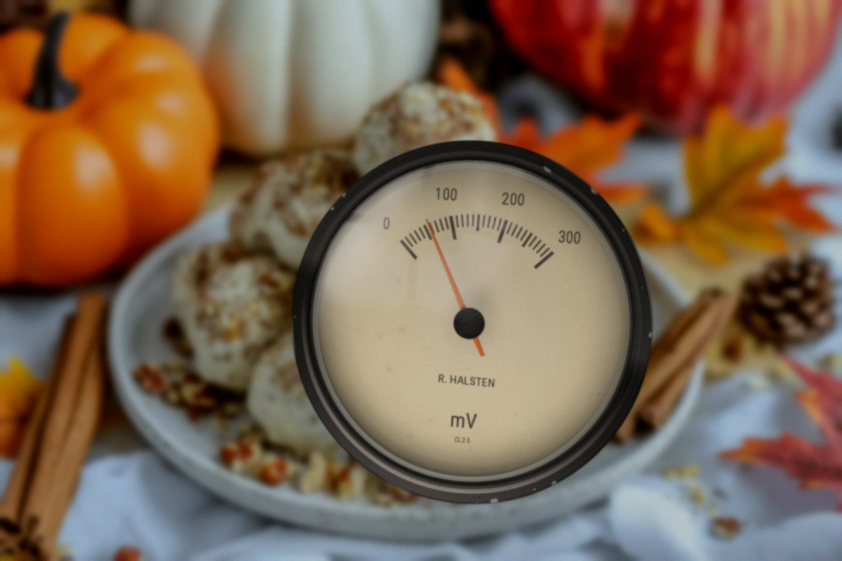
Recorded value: **60** mV
